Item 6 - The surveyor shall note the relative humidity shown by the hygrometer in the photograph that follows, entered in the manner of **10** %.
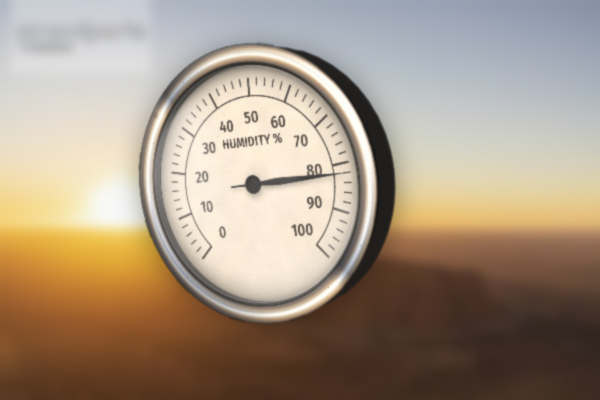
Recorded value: **82** %
